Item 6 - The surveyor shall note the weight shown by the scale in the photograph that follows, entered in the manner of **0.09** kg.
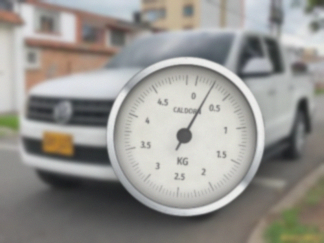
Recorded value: **0.25** kg
